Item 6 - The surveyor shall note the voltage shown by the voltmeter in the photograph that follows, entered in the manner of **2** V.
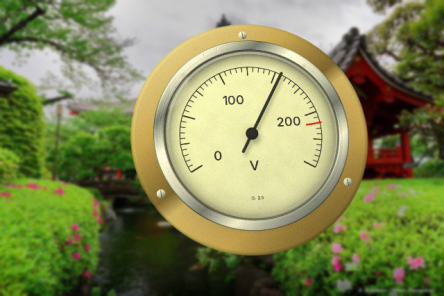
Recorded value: **155** V
